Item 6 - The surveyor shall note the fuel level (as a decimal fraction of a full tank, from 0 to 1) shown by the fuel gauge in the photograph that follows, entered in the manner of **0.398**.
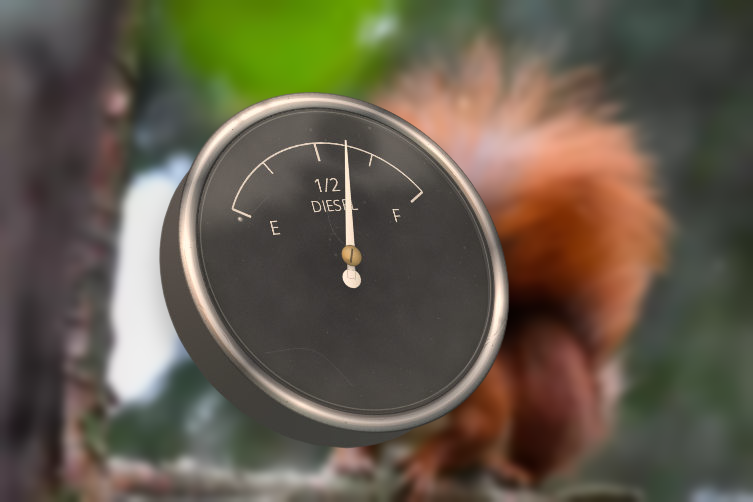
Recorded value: **0.625**
